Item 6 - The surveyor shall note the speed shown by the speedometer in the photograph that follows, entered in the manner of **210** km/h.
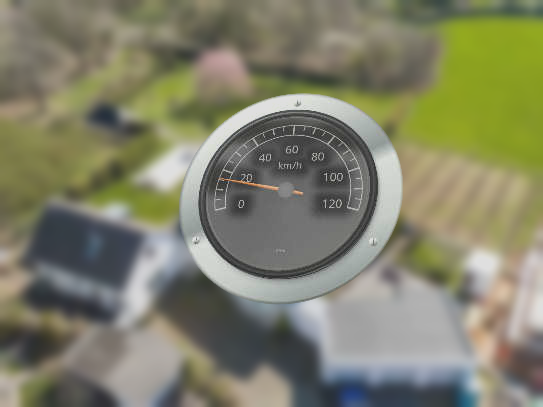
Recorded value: **15** km/h
